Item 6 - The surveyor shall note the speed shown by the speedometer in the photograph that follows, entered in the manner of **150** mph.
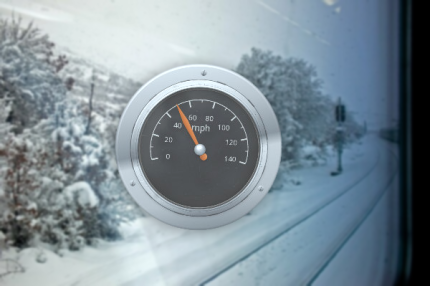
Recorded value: **50** mph
